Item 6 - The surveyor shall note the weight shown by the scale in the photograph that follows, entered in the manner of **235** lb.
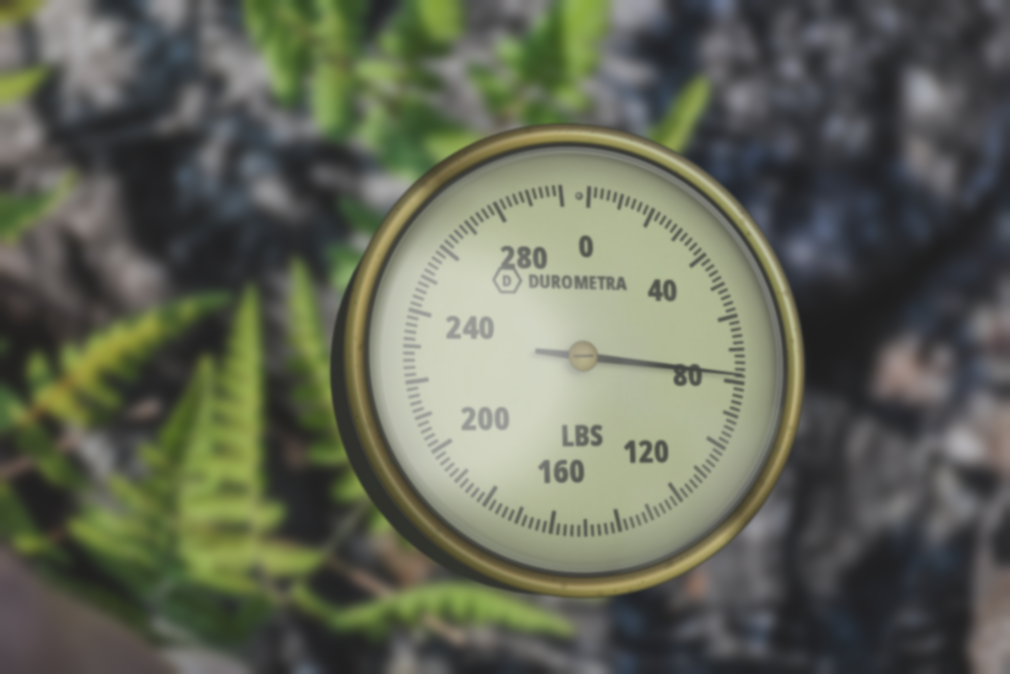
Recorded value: **78** lb
